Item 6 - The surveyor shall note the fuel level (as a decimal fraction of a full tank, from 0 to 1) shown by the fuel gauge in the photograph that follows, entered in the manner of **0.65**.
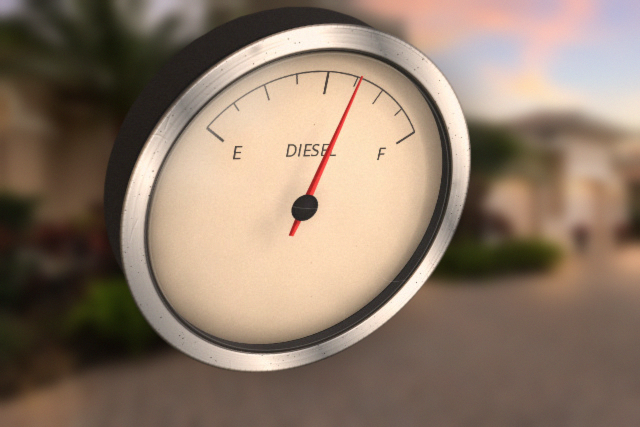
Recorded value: **0.625**
